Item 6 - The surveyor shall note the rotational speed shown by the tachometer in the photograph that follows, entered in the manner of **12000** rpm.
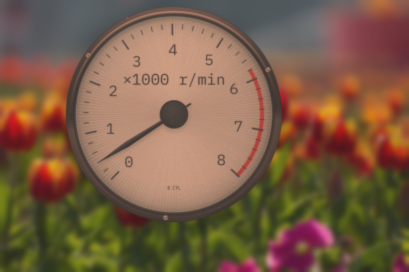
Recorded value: **400** rpm
